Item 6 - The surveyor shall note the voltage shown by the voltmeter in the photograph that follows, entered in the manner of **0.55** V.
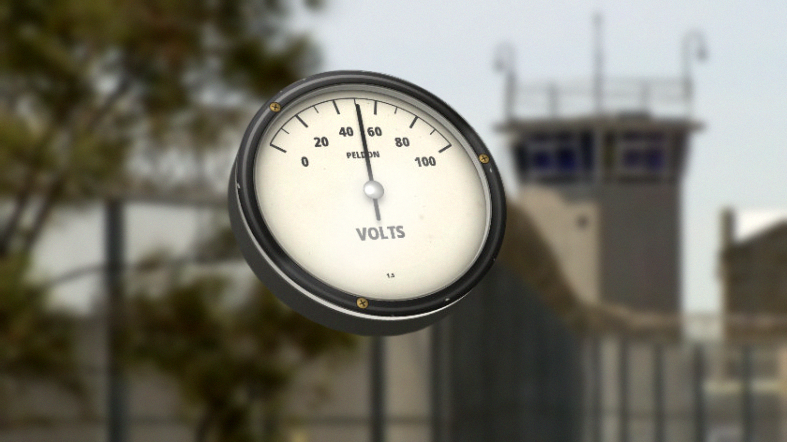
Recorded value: **50** V
